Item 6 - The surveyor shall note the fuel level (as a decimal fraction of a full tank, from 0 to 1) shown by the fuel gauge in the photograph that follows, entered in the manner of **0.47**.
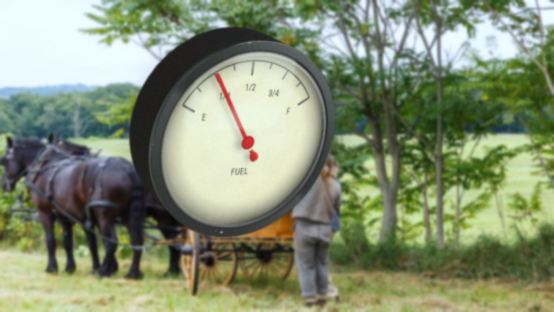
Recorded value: **0.25**
